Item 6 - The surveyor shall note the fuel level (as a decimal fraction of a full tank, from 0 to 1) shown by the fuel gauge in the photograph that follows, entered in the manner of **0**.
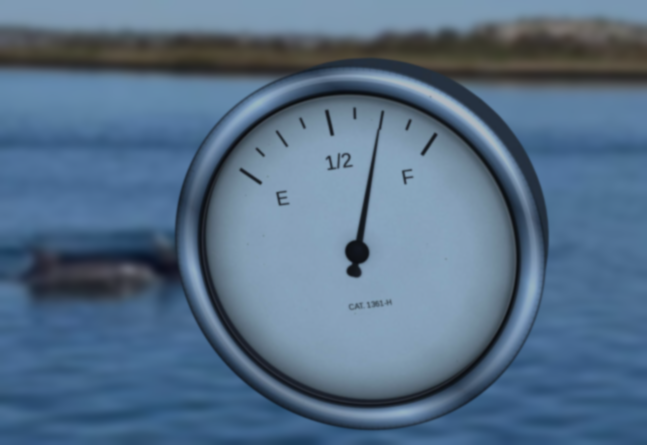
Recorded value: **0.75**
